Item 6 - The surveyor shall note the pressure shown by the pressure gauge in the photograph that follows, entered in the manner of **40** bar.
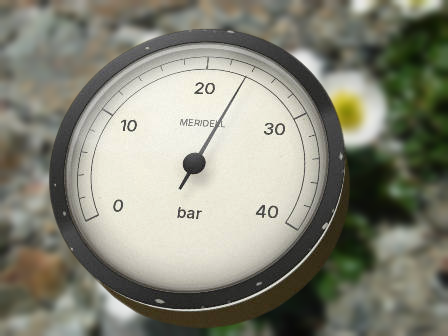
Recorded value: **24** bar
